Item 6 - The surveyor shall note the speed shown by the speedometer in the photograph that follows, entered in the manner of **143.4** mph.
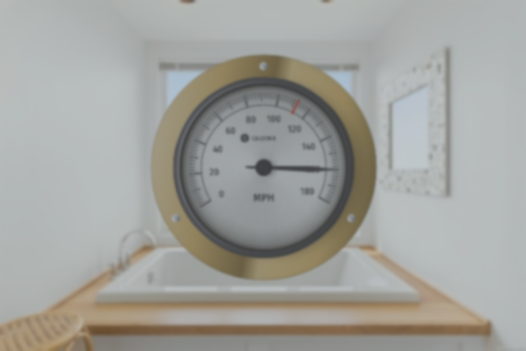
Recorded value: **160** mph
